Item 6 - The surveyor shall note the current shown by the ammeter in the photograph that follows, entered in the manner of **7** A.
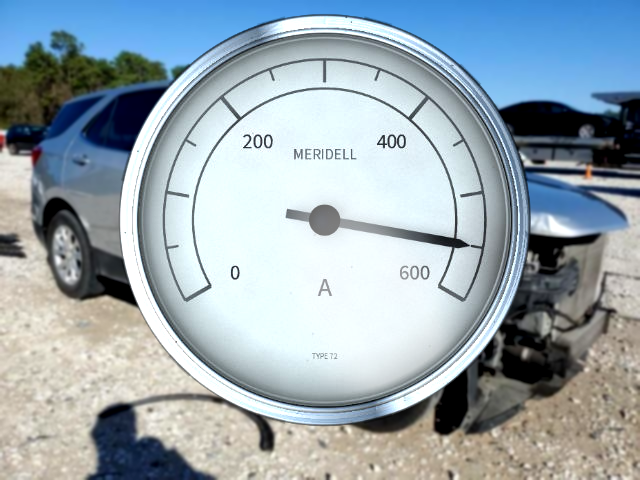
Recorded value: **550** A
